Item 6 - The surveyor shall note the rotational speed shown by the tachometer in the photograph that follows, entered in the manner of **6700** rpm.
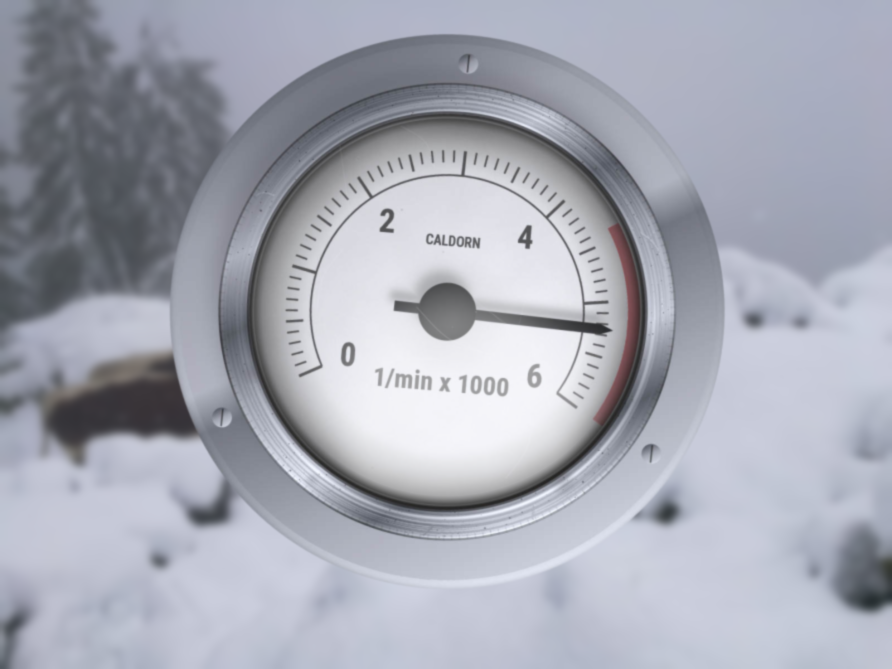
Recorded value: **5250** rpm
